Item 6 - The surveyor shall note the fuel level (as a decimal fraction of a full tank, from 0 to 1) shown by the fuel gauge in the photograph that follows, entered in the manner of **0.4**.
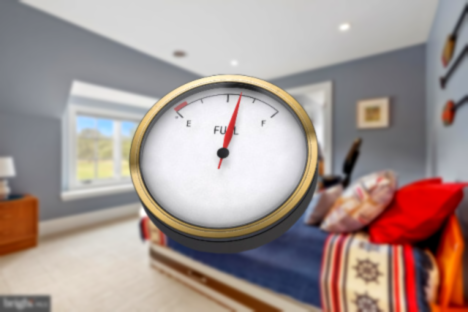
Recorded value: **0.625**
